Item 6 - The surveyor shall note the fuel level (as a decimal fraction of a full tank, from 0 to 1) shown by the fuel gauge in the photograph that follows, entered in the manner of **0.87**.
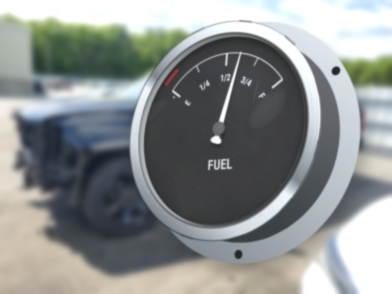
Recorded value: **0.625**
